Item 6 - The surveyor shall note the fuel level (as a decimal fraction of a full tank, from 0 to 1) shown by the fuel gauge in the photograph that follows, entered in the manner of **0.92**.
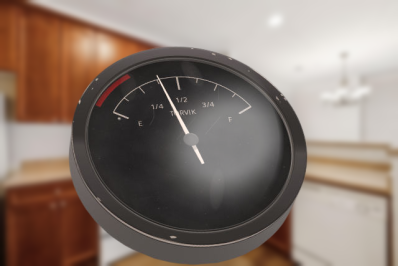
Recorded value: **0.375**
